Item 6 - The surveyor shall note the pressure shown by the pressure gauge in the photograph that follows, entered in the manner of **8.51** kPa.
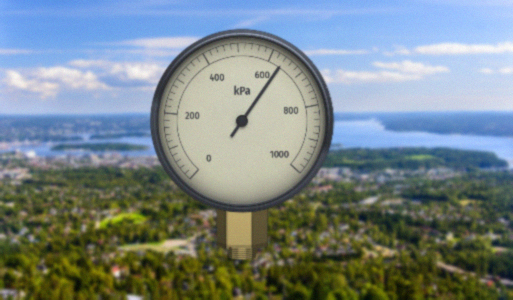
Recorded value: **640** kPa
